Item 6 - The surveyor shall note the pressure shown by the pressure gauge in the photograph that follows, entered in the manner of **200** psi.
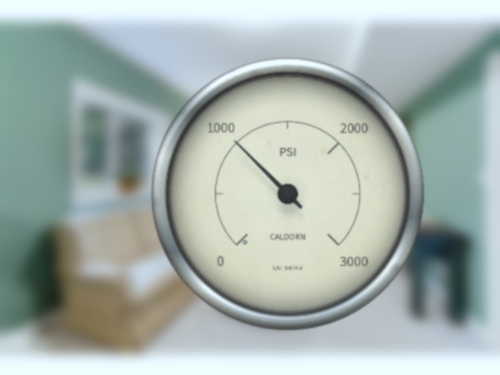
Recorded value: **1000** psi
